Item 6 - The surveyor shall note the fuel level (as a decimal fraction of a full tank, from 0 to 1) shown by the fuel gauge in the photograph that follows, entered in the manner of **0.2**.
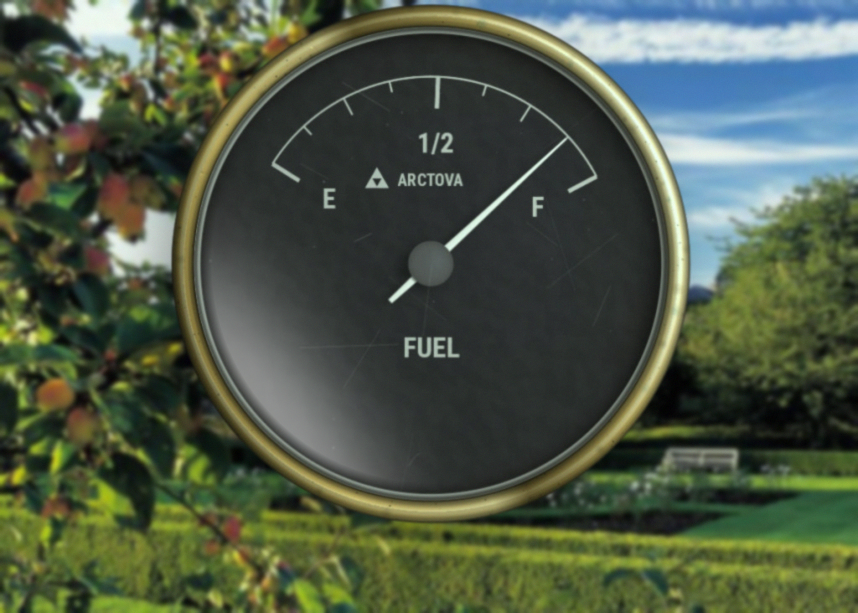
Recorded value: **0.875**
